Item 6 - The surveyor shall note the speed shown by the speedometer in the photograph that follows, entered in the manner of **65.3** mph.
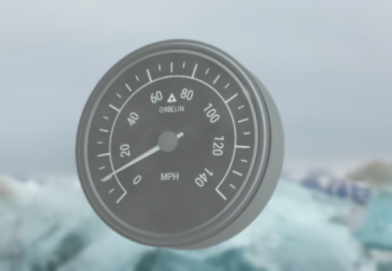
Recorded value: **10** mph
